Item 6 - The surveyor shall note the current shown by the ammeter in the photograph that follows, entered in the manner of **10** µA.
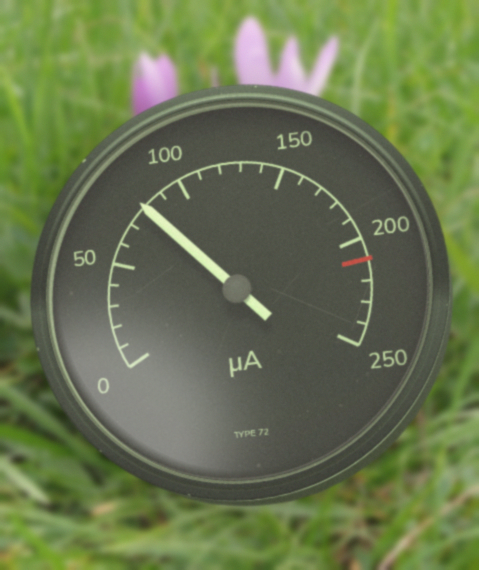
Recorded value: **80** µA
